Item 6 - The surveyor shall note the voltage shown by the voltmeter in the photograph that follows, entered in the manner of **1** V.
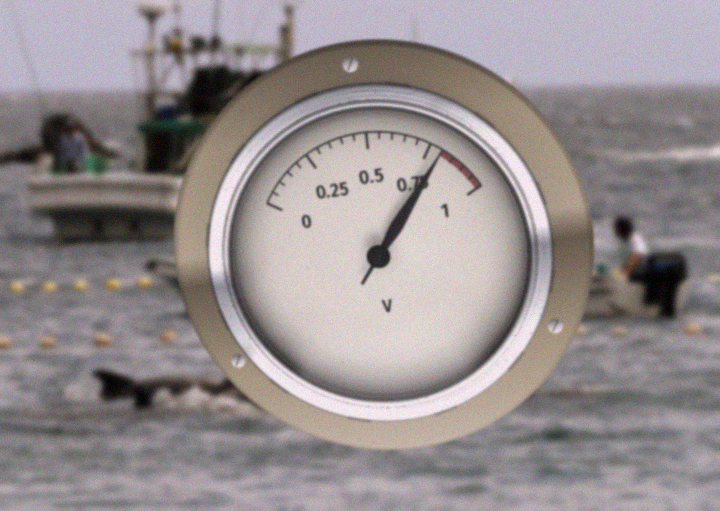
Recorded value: **0.8** V
